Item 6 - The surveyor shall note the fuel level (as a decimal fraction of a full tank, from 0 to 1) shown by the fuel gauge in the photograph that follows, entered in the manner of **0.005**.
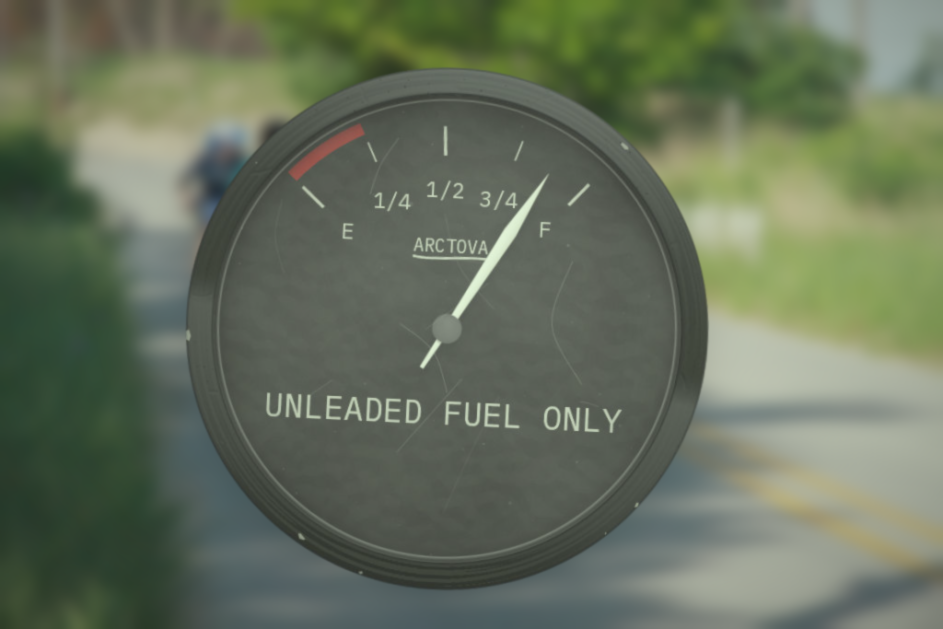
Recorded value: **0.875**
